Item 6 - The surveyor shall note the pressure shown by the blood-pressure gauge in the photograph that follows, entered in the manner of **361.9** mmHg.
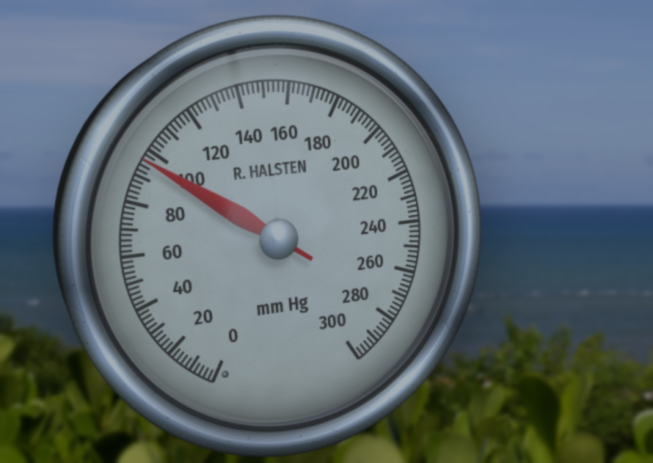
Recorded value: **96** mmHg
